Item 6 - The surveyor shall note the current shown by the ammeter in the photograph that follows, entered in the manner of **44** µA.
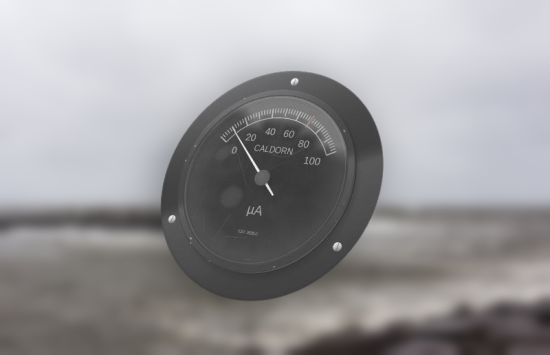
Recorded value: **10** µA
